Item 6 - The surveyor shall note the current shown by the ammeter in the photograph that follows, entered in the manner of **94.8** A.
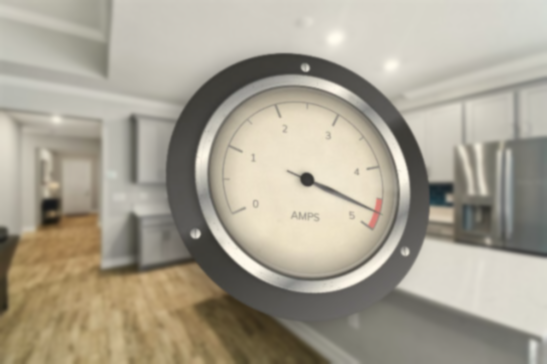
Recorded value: **4.75** A
